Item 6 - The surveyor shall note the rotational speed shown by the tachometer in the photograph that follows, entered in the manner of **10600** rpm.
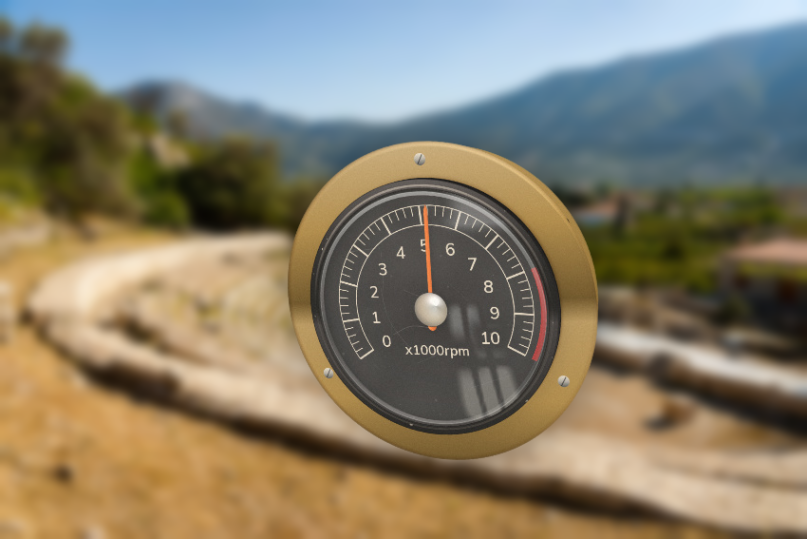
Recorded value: **5200** rpm
